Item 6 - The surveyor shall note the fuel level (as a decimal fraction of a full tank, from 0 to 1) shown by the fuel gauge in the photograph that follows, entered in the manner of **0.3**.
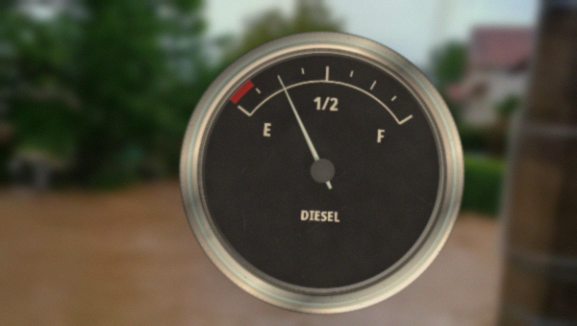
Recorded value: **0.25**
